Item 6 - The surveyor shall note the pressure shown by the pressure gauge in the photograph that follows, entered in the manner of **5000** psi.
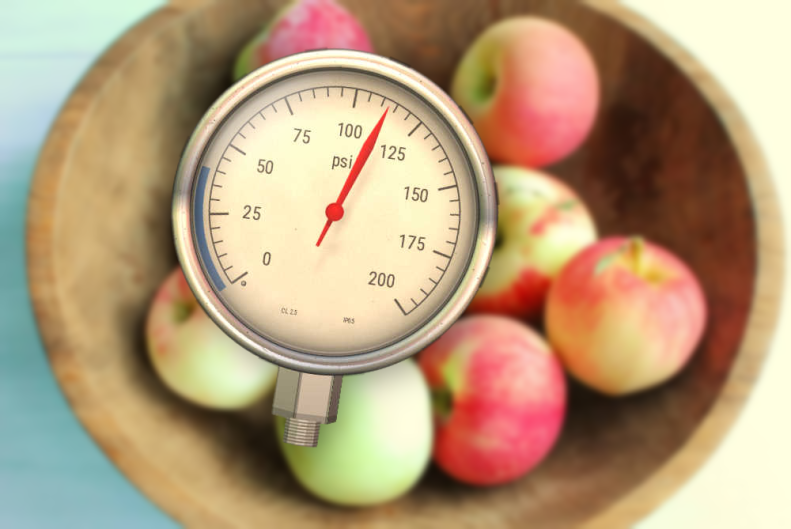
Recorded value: **112.5** psi
